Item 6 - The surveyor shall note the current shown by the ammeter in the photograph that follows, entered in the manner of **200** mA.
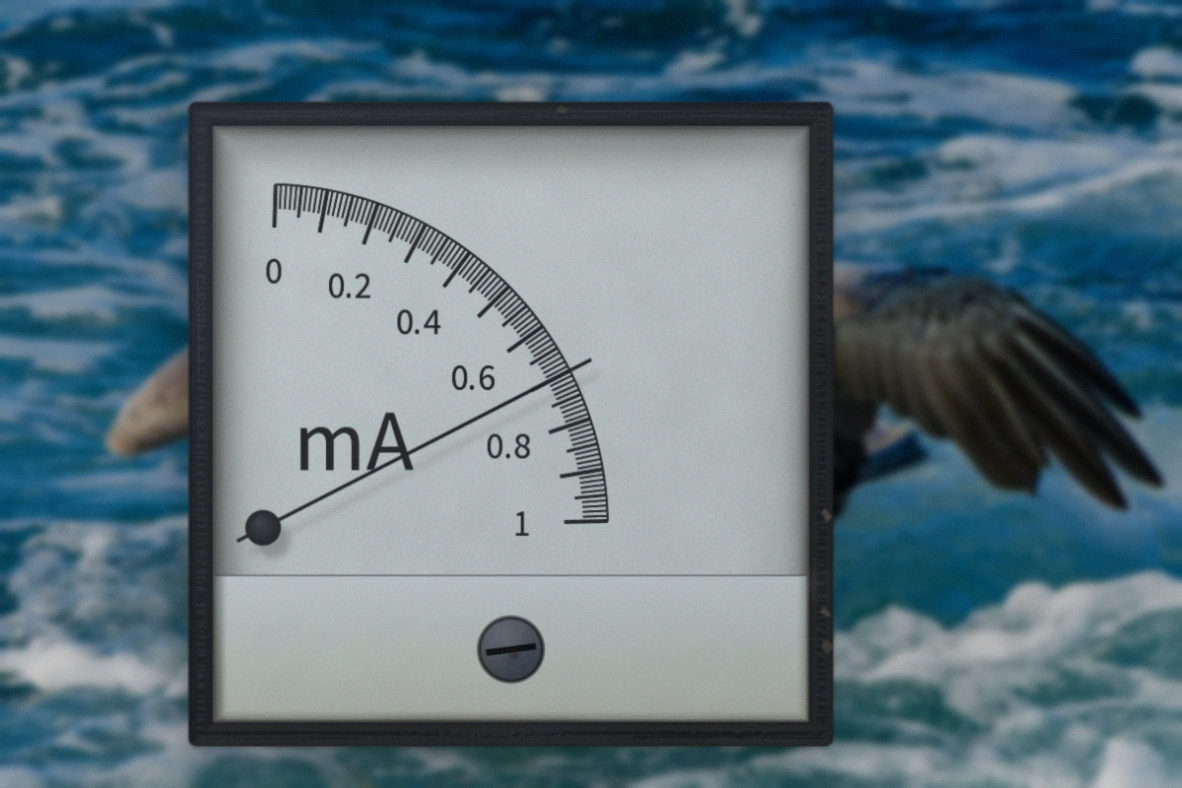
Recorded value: **0.7** mA
